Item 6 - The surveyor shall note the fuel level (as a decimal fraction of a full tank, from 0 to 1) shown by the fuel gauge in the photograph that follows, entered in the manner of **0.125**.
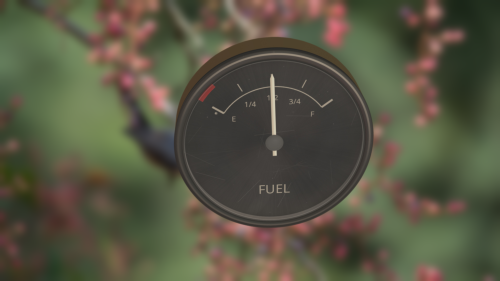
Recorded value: **0.5**
